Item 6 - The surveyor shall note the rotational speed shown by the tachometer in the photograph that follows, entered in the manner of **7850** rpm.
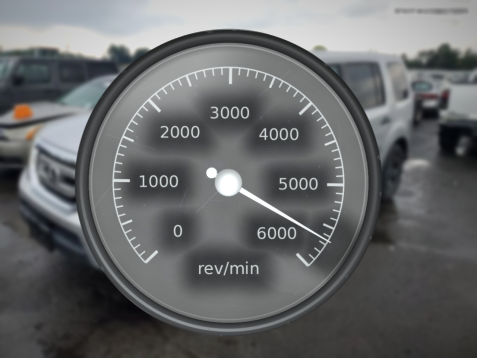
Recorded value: **5650** rpm
